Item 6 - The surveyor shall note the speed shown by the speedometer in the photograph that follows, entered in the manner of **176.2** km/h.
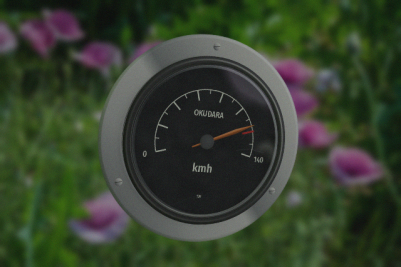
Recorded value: **115** km/h
